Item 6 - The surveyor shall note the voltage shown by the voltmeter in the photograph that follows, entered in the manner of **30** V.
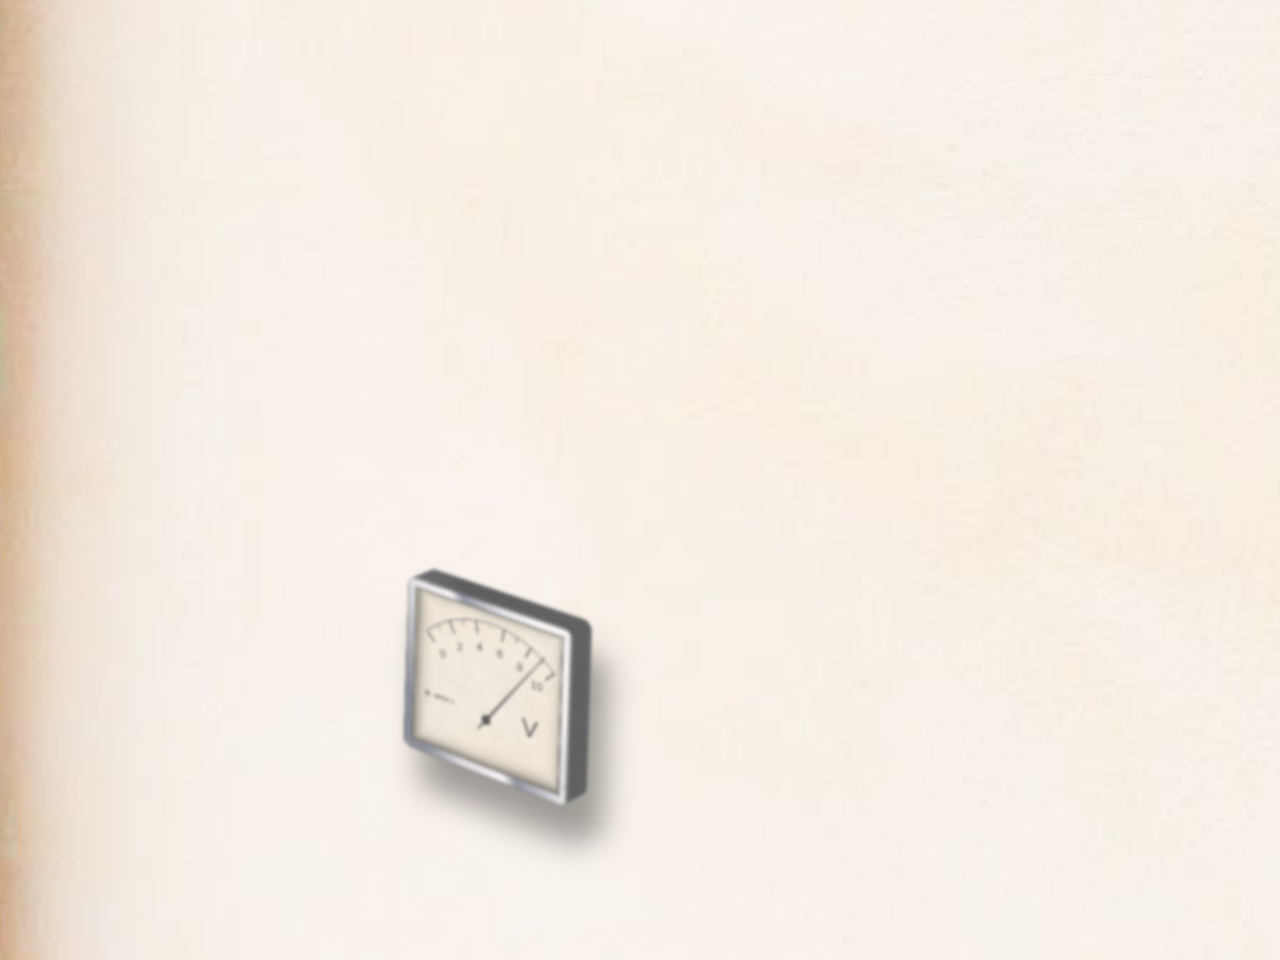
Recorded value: **9** V
